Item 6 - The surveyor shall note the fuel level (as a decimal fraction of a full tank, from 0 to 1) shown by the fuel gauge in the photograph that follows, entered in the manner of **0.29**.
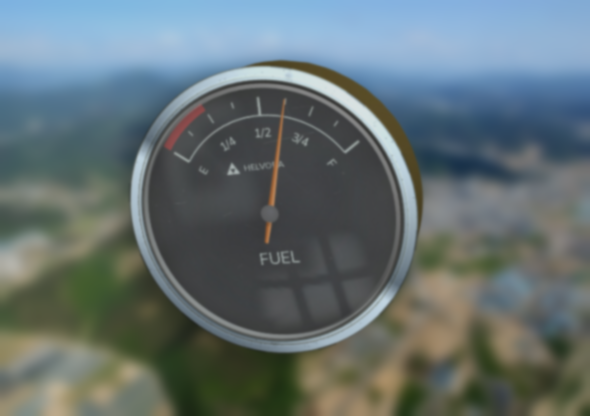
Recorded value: **0.625**
